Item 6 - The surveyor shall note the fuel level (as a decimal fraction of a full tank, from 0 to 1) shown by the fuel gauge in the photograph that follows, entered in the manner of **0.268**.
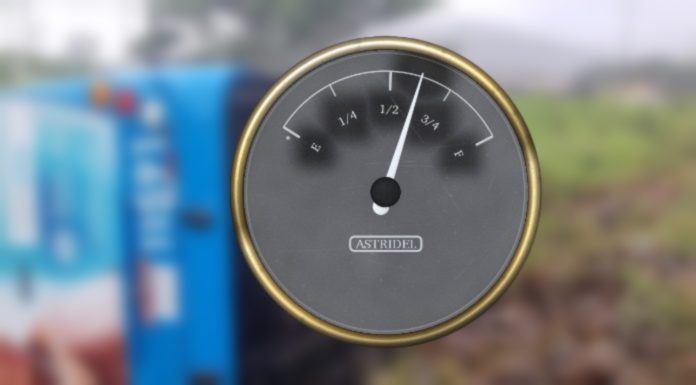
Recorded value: **0.625**
